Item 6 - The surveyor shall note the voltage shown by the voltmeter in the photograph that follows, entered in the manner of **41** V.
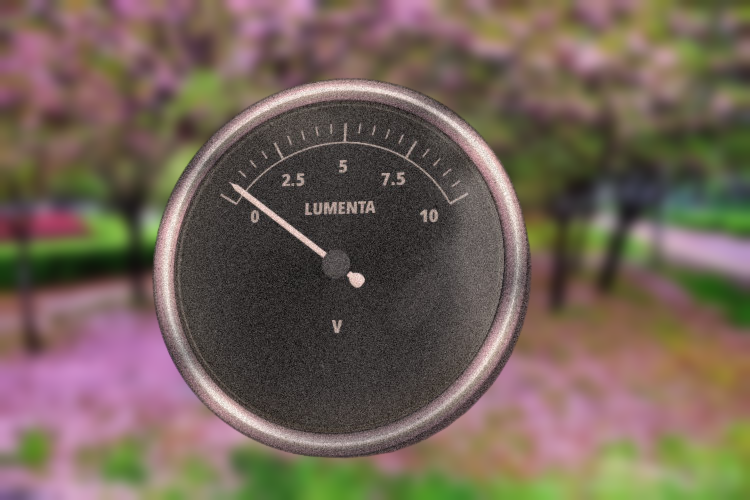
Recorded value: **0.5** V
